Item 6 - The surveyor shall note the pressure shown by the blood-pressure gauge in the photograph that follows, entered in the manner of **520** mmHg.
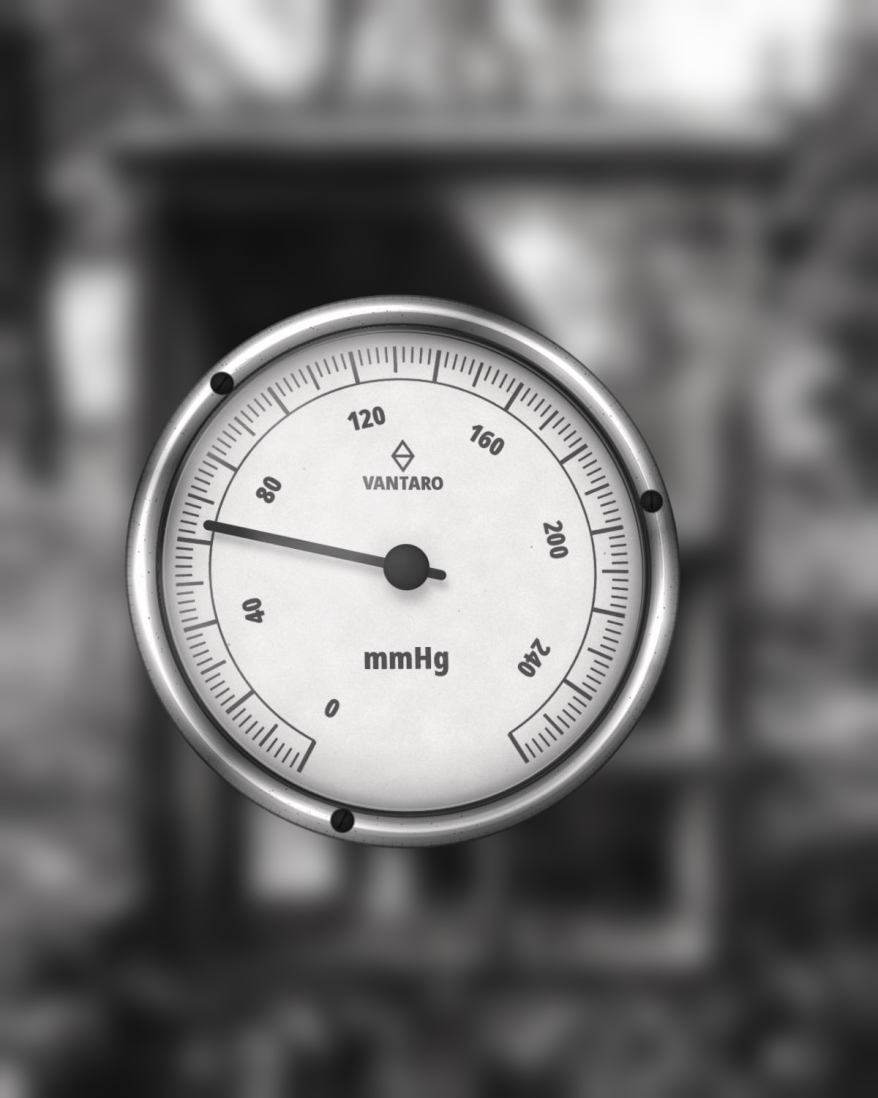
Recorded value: **64** mmHg
